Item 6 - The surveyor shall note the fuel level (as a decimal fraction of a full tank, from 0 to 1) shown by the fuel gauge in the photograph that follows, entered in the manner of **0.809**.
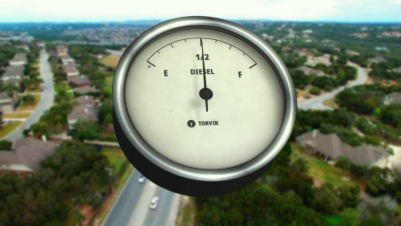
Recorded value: **0.5**
